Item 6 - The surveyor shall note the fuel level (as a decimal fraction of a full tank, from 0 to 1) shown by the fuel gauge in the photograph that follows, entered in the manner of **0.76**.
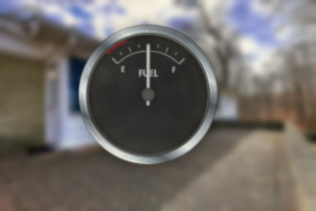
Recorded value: **0.5**
